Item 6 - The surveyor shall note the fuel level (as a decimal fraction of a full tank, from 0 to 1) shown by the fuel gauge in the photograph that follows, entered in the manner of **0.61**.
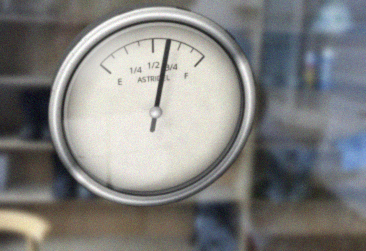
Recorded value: **0.625**
